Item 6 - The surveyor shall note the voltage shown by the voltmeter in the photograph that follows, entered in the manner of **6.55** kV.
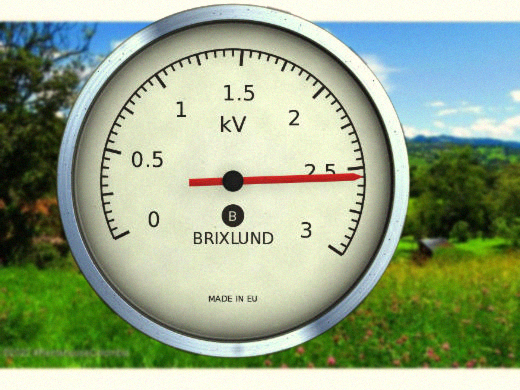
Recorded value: **2.55** kV
